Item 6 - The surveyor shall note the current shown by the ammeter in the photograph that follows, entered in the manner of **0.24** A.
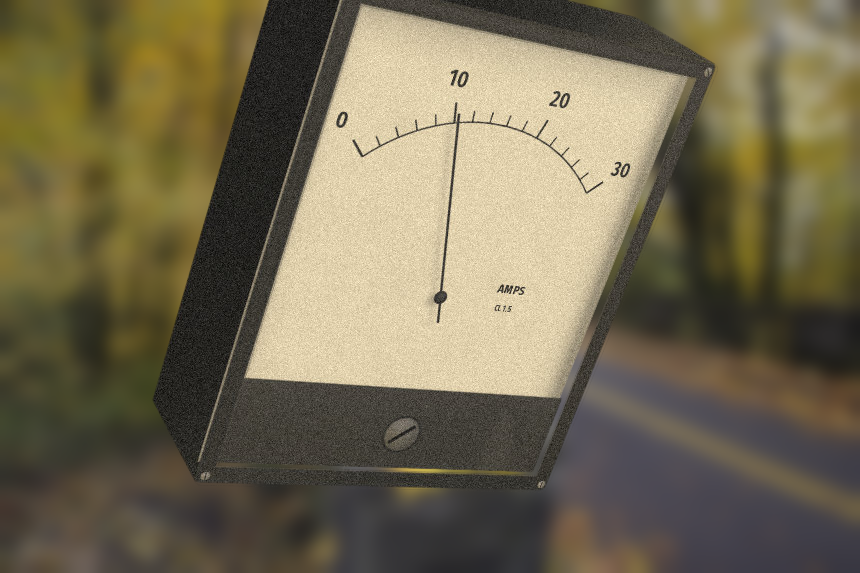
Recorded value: **10** A
